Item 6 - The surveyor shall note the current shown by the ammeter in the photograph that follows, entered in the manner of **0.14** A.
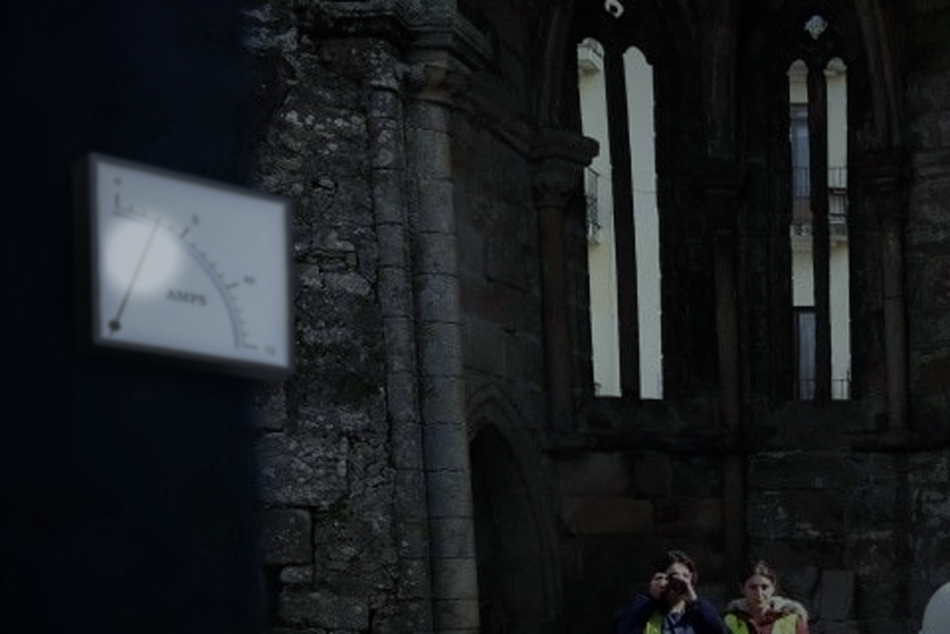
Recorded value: **3** A
